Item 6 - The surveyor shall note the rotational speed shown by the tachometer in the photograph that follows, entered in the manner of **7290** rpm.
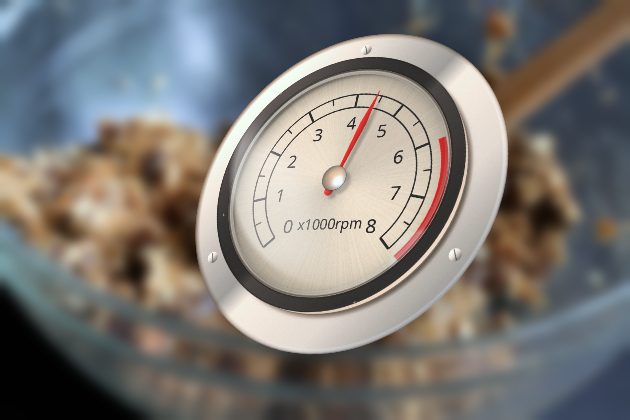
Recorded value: **4500** rpm
